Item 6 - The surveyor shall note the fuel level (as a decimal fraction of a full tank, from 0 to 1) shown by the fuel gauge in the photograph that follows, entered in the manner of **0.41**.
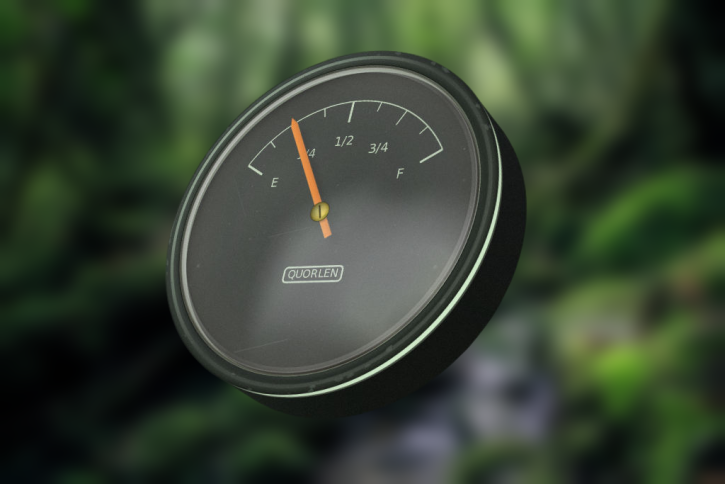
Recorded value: **0.25**
